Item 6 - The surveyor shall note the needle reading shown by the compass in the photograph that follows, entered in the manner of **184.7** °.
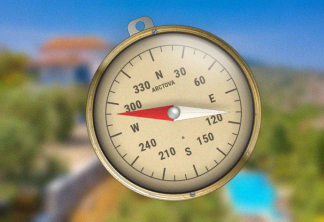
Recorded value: **290** °
